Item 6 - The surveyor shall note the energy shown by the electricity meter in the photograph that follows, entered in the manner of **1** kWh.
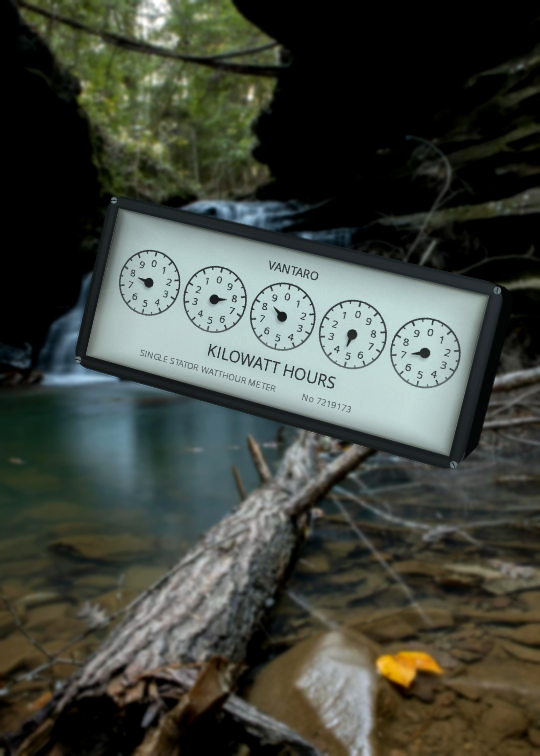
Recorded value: **77847** kWh
